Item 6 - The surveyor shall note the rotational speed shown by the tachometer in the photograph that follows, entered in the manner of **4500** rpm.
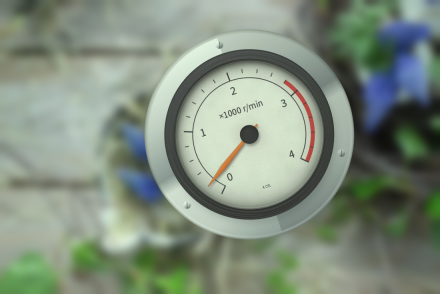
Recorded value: **200** rpm
